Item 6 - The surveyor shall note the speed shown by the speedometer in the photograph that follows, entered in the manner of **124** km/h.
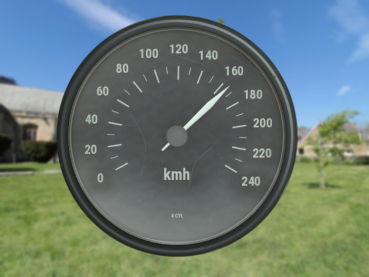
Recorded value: **165** km/h
